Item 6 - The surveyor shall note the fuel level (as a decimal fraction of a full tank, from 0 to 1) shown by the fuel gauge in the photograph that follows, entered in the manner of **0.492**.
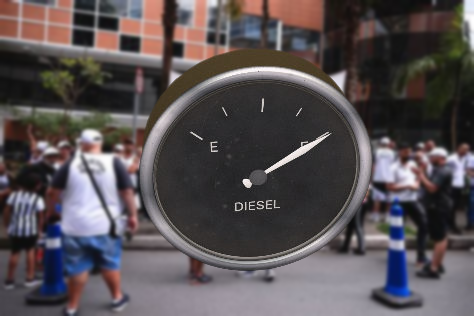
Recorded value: **1**
